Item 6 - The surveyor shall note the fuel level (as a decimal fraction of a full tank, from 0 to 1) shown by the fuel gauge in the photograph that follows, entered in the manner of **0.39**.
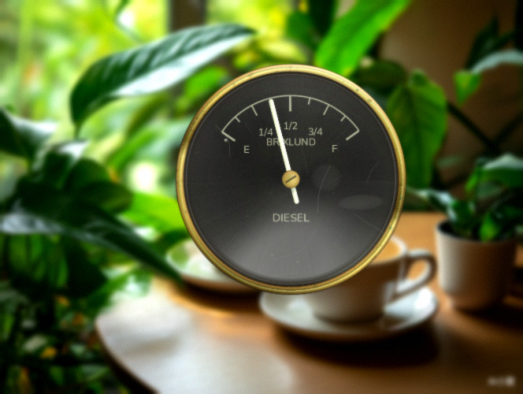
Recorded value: **0.375**
